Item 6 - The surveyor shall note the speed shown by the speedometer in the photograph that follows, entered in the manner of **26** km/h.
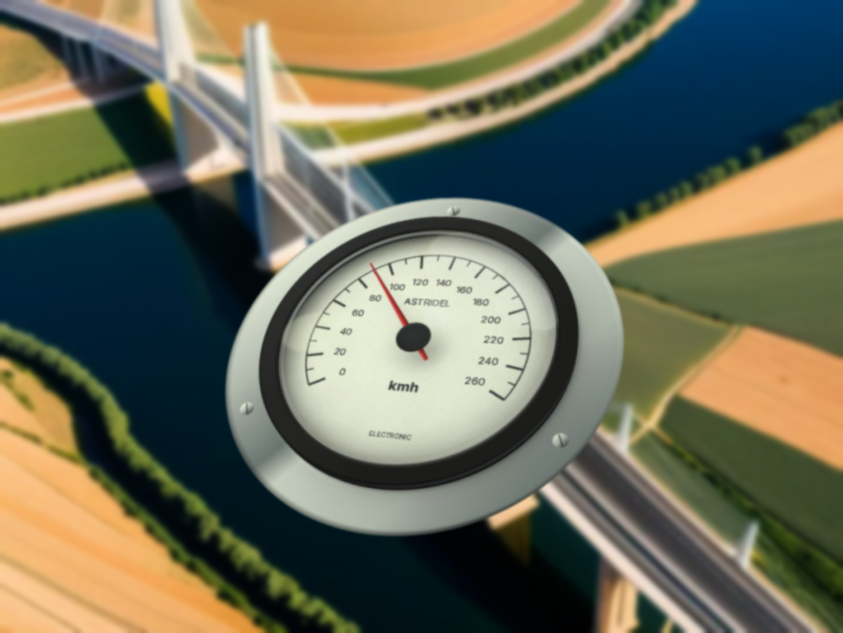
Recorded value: **90** km/h
